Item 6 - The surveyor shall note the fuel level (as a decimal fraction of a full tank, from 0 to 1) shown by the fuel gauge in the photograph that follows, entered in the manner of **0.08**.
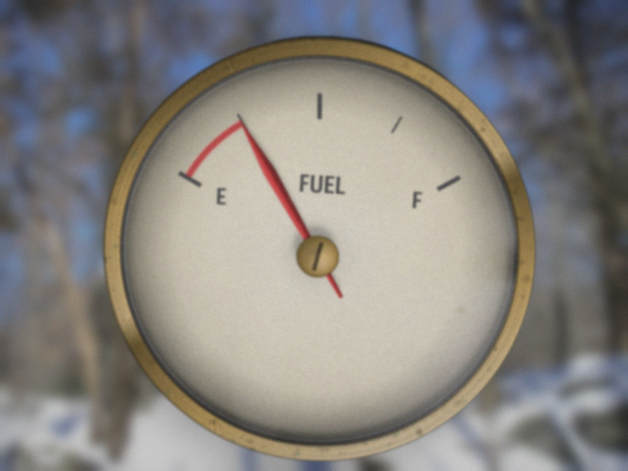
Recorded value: **0.25**
